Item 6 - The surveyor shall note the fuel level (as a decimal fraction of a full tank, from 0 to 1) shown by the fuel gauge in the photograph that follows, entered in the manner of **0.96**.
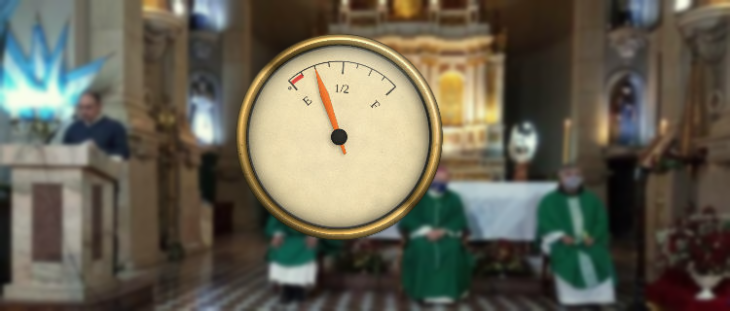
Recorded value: **0.25**
